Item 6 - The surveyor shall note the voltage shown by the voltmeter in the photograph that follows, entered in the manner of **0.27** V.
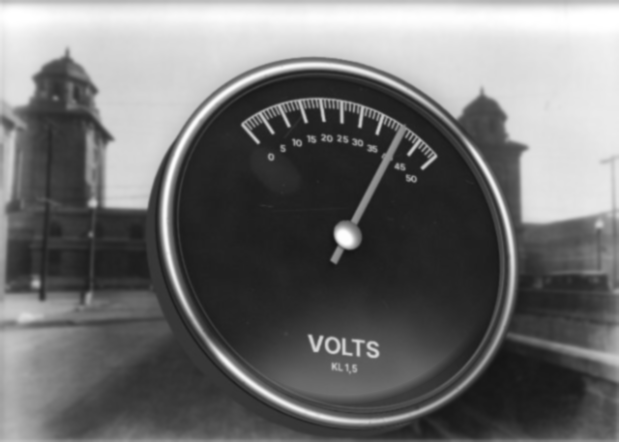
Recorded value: **40** V
